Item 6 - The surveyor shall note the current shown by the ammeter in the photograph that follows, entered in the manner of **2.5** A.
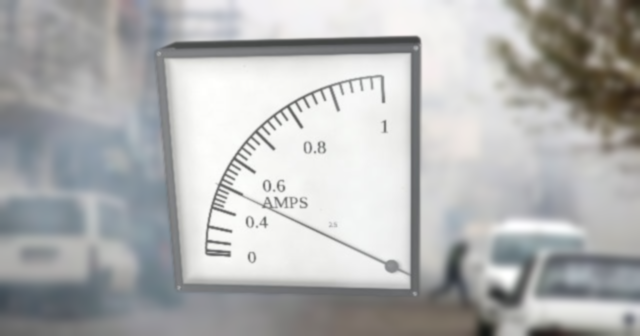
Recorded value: **0.5** A
